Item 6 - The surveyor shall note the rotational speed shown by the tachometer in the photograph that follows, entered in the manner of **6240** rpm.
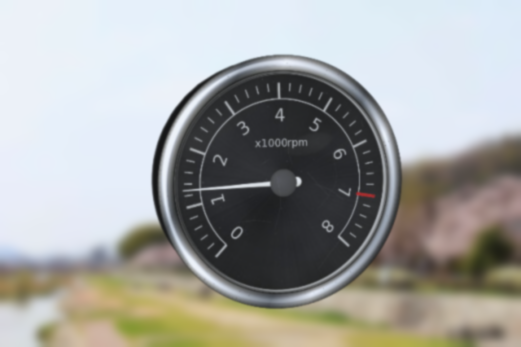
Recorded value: **1300** rpm
